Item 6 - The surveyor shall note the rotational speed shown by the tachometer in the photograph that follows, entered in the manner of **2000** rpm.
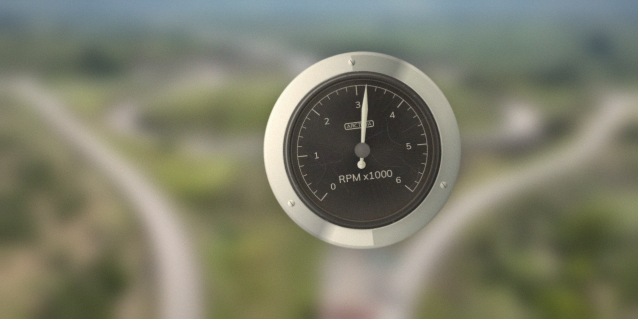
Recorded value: **3200** rpm
